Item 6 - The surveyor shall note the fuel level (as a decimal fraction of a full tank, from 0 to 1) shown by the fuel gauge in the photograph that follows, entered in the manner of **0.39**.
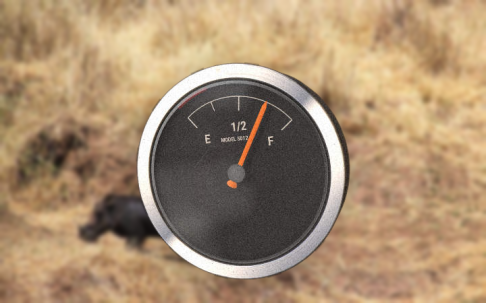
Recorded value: **0.75**
